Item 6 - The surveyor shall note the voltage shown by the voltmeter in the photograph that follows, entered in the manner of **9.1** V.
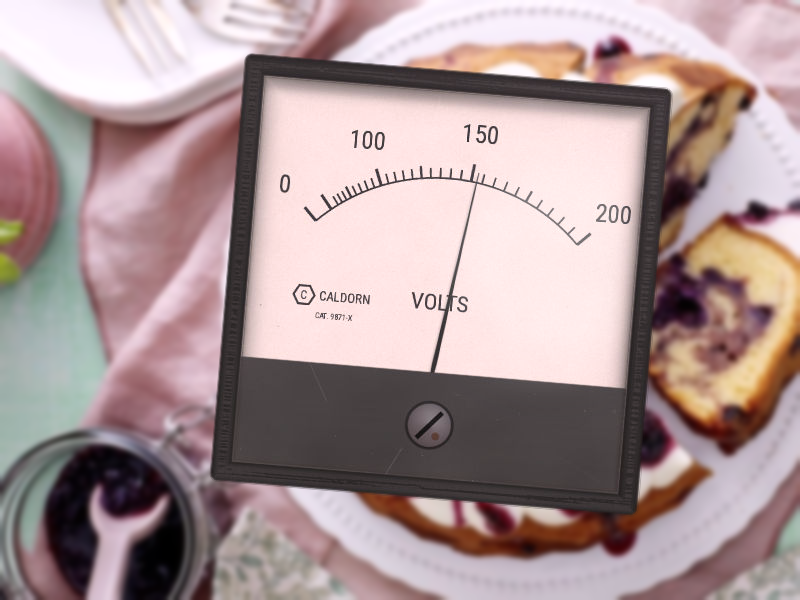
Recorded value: **152.5** V
